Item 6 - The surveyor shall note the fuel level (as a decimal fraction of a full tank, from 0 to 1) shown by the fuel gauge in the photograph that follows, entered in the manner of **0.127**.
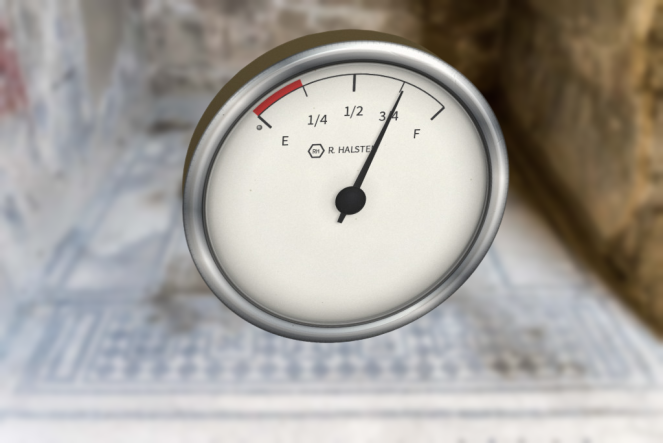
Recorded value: **0.75**
